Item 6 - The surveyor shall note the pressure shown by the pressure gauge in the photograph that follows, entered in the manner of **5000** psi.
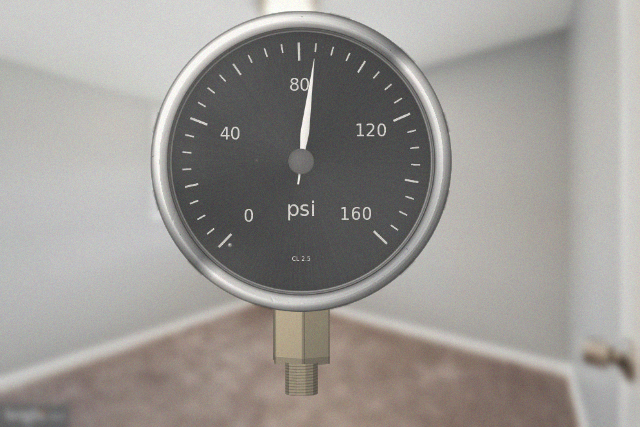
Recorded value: **85** psi
